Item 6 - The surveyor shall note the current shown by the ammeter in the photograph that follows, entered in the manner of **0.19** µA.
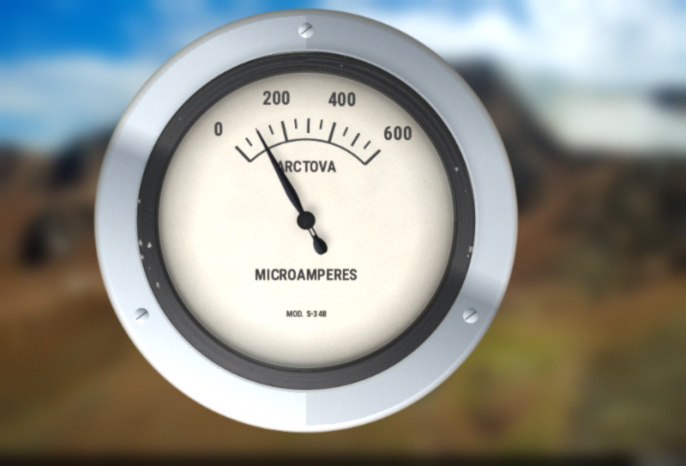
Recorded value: **100** µA
